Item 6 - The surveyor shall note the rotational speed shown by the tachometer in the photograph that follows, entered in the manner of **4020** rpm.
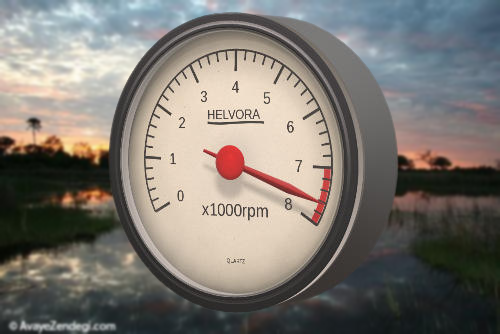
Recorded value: **7600** rpm
